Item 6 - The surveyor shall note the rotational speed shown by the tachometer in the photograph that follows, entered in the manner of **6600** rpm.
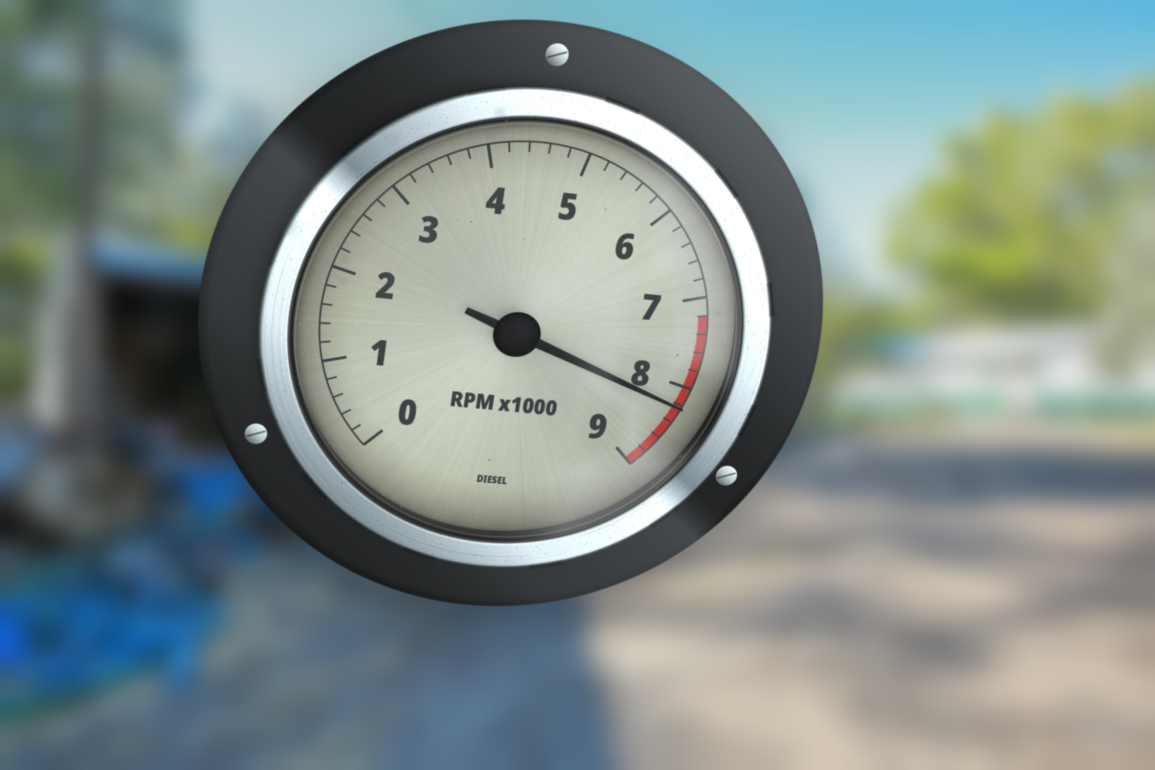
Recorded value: **8200** rpm
